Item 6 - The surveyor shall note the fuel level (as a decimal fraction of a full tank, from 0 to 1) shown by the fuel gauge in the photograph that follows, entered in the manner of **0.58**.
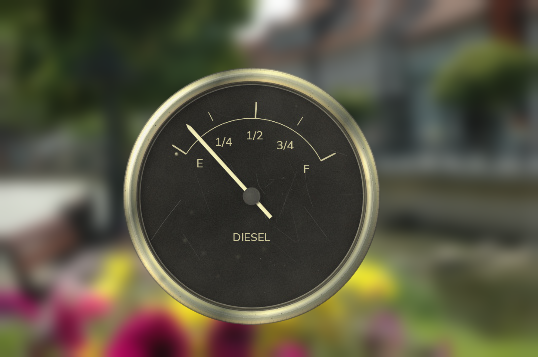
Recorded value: **0.125**
